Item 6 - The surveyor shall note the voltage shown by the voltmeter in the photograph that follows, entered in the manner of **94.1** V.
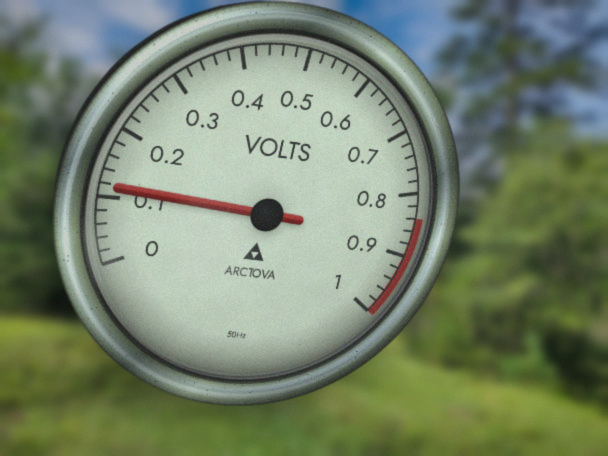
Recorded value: **0.12** V
